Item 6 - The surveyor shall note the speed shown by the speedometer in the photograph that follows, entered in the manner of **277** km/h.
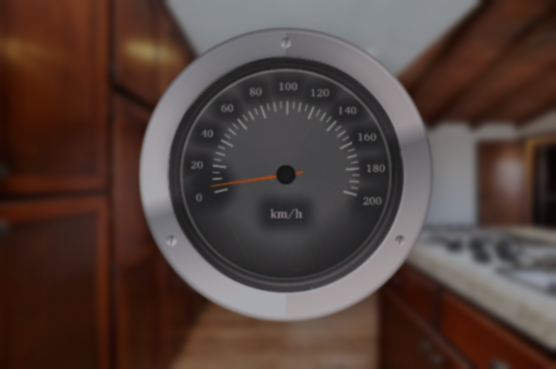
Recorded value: **5** km/h
